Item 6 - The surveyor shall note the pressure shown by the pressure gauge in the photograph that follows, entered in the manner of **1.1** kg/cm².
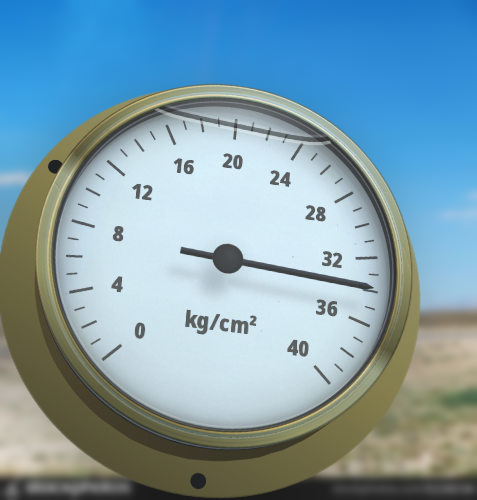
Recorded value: **34** kg/cm²
